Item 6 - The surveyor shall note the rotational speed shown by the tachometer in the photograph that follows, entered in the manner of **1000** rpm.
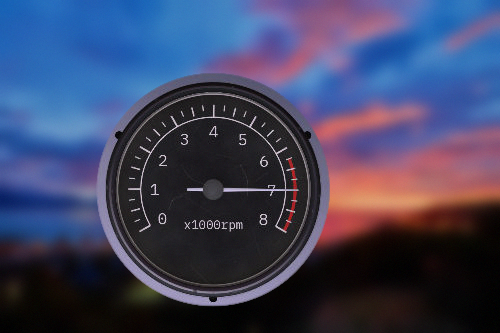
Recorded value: **7000** rpm
